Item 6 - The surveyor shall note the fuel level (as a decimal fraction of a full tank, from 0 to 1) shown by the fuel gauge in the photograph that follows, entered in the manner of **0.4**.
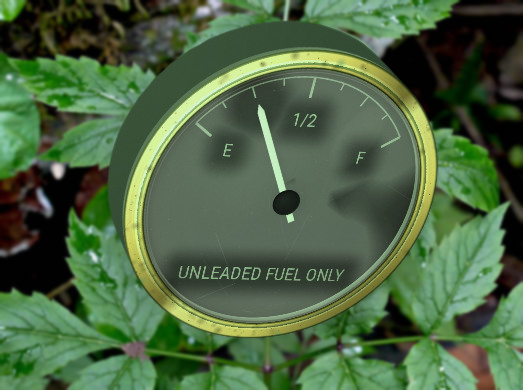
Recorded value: **0.25**
